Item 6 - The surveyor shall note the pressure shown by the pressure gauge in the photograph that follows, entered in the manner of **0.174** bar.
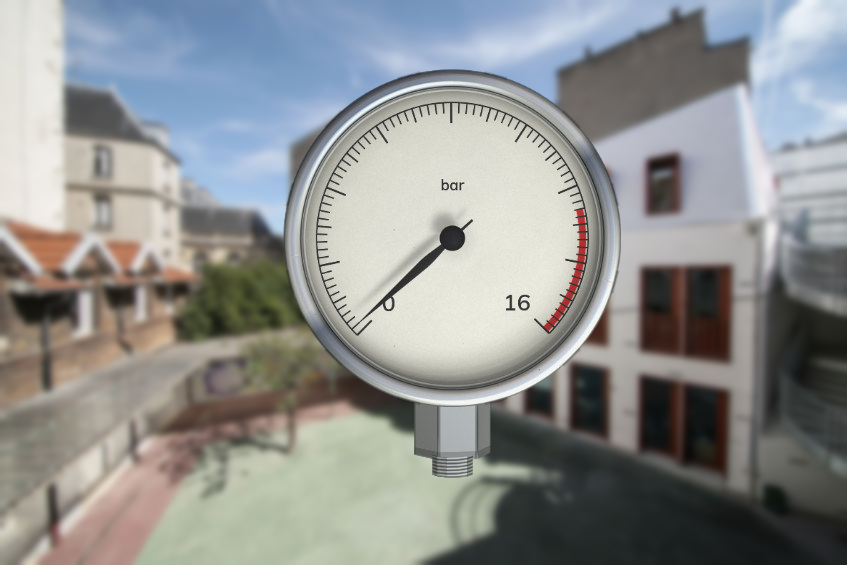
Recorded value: **0.2** bar
